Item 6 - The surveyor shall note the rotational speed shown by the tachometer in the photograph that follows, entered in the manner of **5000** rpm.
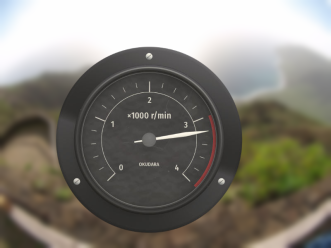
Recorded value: **3200** rpm
